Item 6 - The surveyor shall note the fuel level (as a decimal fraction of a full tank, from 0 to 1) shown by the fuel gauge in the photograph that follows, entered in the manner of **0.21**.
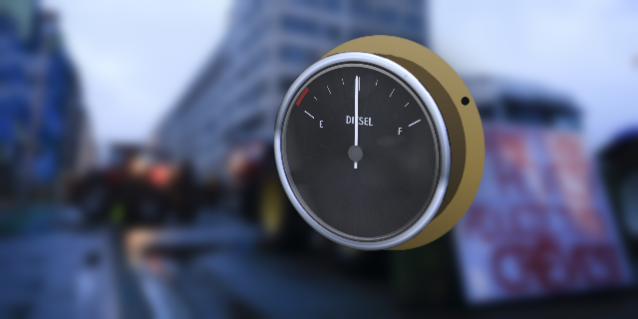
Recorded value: **0.5**
